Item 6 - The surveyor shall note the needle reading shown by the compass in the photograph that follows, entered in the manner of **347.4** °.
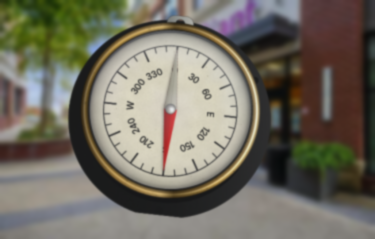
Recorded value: **180** °
